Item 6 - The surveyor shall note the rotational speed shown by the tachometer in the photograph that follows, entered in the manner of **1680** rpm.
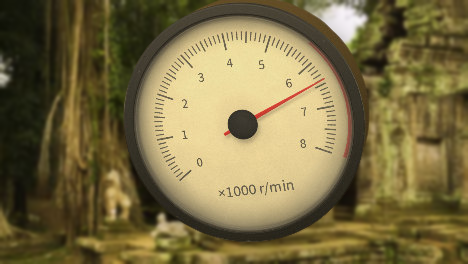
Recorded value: **6400** rpm
